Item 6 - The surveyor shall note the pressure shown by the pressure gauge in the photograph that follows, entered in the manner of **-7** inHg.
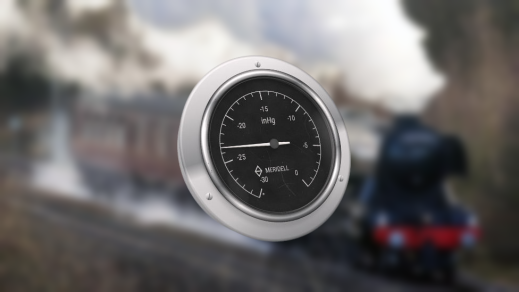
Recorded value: **-23.5** inHg
